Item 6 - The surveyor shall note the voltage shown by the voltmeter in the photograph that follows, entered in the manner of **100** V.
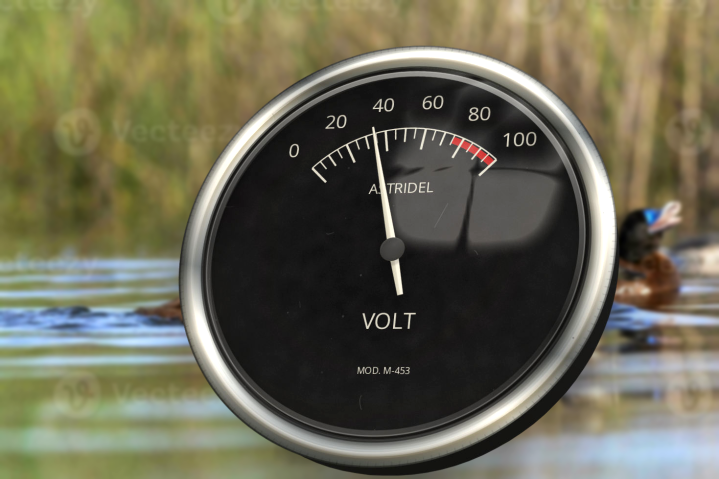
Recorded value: **35** V
